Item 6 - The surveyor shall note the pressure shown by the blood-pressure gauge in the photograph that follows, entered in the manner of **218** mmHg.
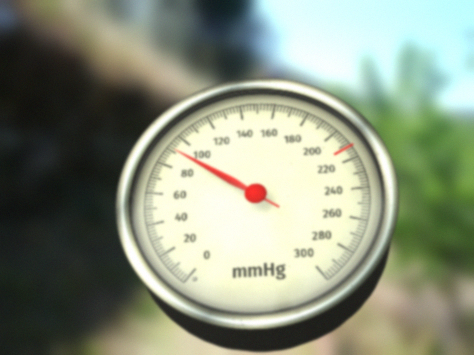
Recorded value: **90** mmHg
